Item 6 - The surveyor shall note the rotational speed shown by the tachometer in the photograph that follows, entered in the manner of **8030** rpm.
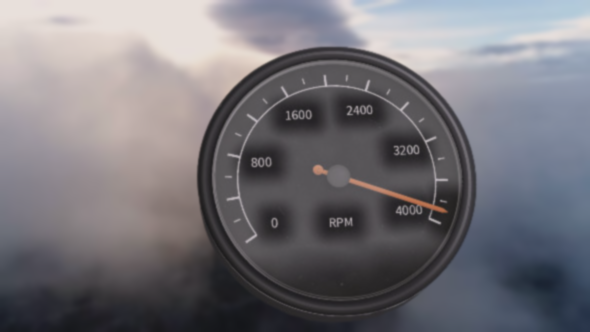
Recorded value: **3900** rpm
